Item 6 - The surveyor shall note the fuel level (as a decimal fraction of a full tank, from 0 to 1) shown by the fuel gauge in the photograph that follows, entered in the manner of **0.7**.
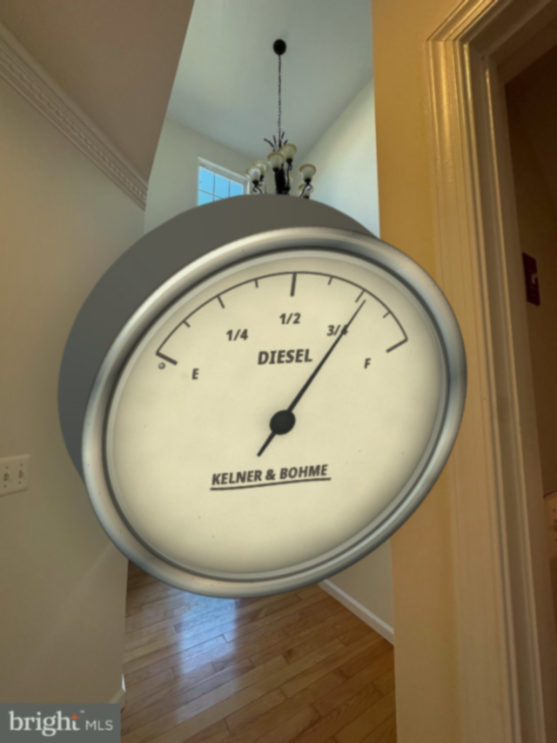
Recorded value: **0.75**
